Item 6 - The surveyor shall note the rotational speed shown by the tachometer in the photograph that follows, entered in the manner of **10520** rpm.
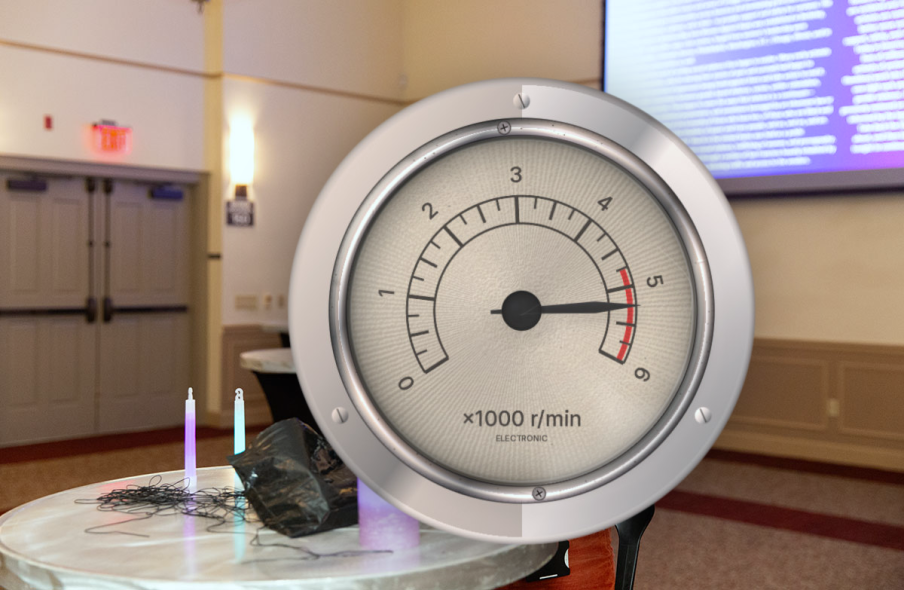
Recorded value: **5250** rpm
